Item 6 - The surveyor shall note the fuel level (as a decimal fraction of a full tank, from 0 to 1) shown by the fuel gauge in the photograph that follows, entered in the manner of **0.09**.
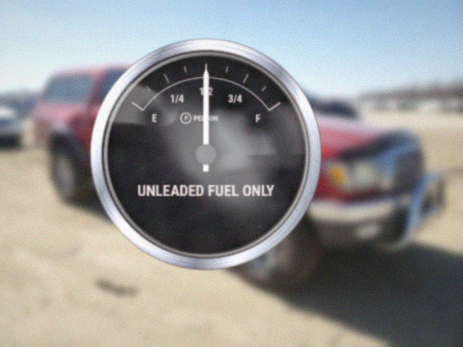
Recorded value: **0.5**
